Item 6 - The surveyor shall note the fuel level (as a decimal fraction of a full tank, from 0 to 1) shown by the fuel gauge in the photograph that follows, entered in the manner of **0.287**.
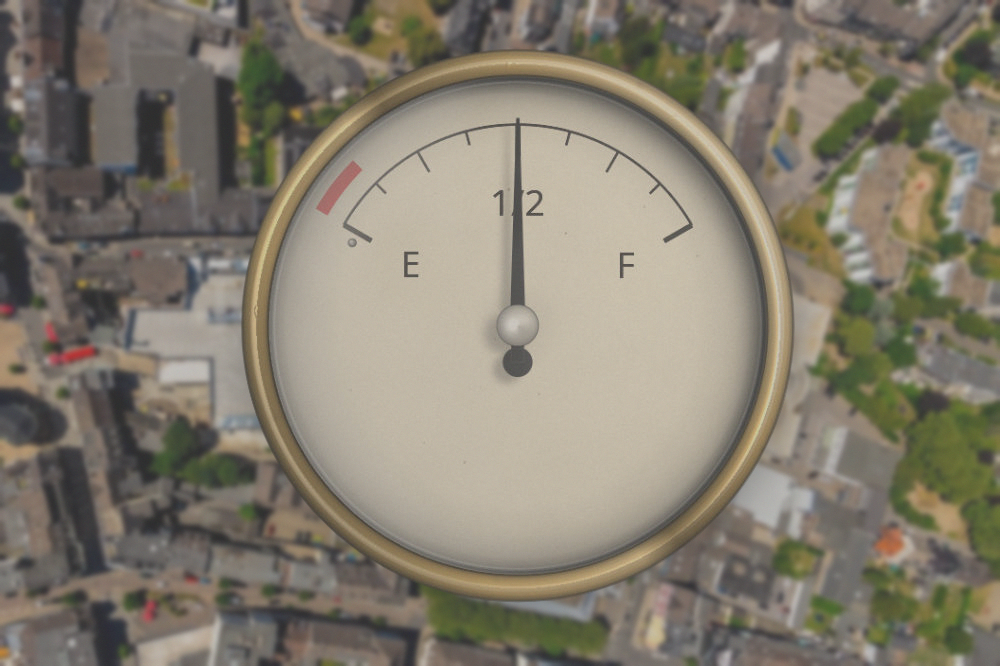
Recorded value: **0.5**
